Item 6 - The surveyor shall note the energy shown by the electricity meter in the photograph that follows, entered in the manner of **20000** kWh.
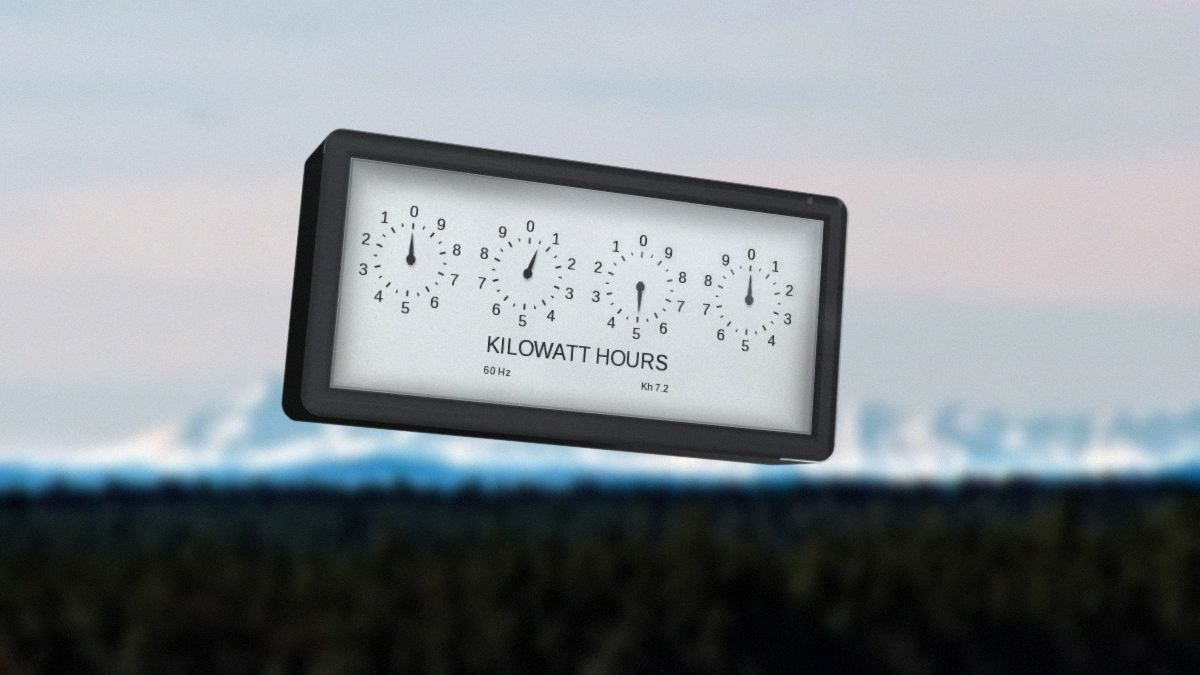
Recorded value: **50** kWh
